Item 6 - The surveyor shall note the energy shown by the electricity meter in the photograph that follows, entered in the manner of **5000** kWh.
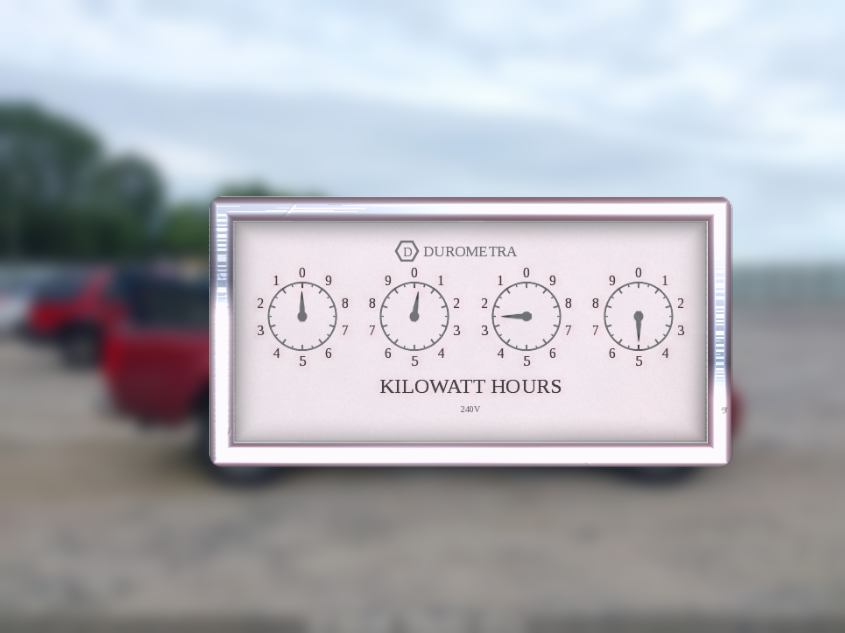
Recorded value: **25** kWh
